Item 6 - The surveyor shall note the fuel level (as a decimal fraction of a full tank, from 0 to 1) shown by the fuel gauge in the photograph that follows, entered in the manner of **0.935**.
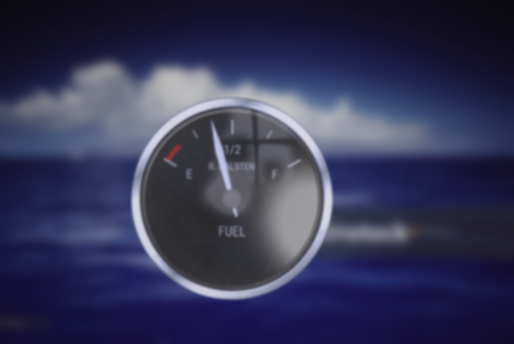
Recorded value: **0.375**
